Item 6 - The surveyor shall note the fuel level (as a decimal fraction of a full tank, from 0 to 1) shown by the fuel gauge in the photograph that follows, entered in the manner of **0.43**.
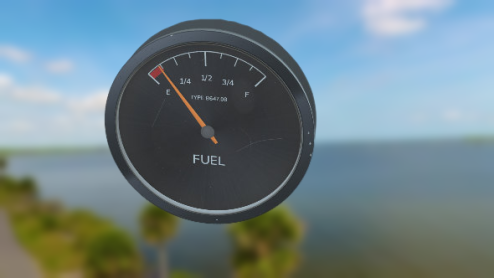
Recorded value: **0.125**
